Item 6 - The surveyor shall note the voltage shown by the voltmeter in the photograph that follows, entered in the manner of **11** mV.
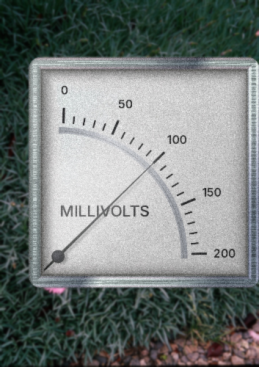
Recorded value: **100** mV
